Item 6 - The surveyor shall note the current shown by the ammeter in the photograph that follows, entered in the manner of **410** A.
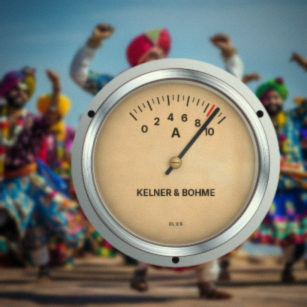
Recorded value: **9** A
